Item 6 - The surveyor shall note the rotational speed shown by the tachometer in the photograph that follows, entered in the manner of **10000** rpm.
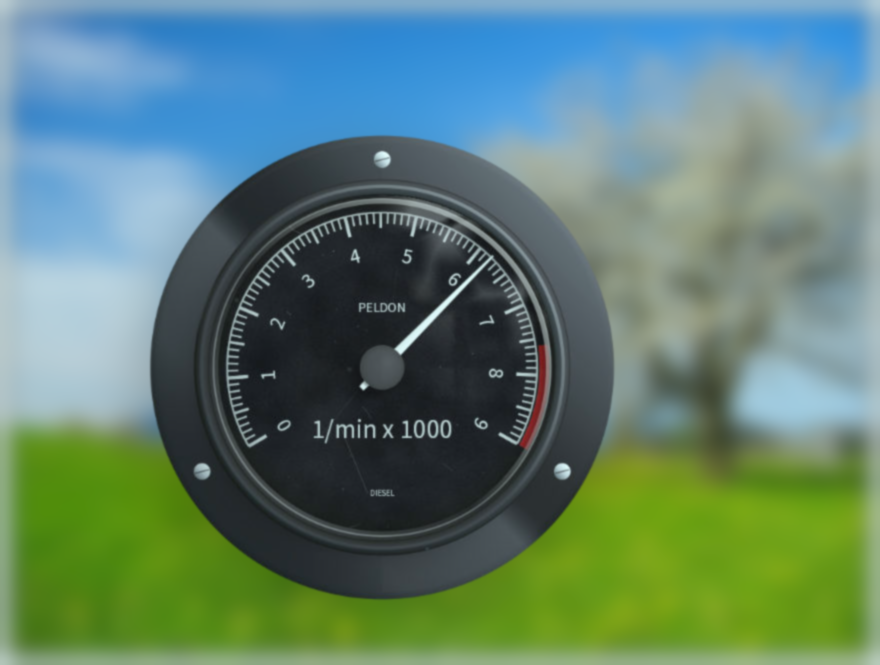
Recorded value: **6200** rpm
